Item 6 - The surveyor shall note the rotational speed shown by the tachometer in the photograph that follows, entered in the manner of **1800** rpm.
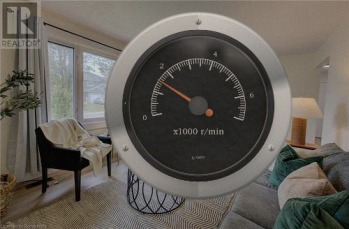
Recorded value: **1500** rpm
